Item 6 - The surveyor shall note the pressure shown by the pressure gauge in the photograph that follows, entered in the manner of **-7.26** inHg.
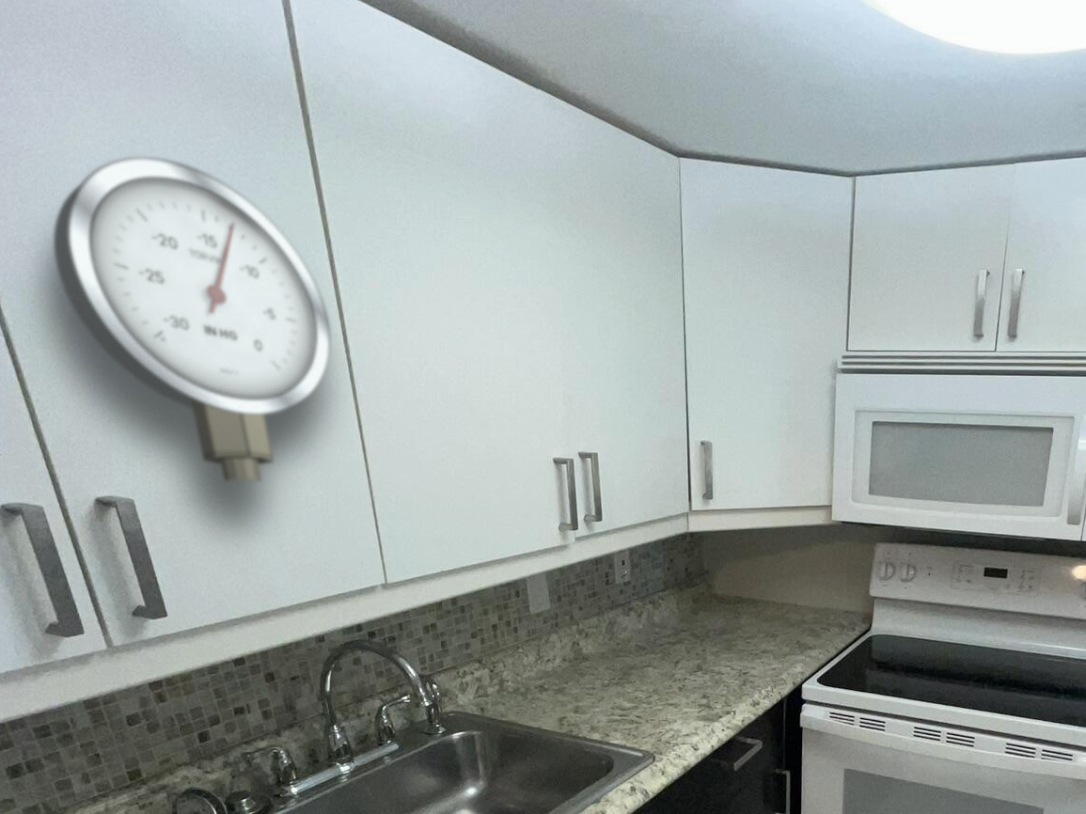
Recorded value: **-13** inHg
